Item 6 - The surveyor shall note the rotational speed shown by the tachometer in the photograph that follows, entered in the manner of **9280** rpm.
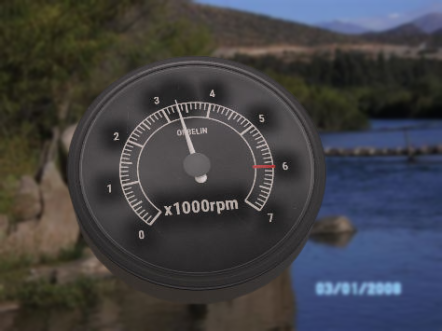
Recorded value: **3300** rpm
